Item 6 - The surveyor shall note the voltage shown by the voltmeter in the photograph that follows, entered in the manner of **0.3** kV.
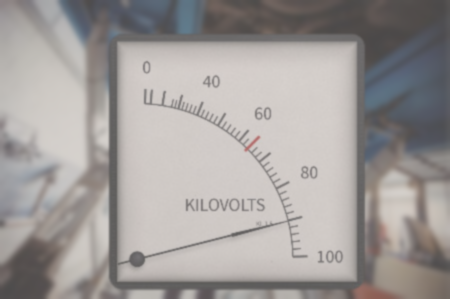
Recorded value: **90** kV
